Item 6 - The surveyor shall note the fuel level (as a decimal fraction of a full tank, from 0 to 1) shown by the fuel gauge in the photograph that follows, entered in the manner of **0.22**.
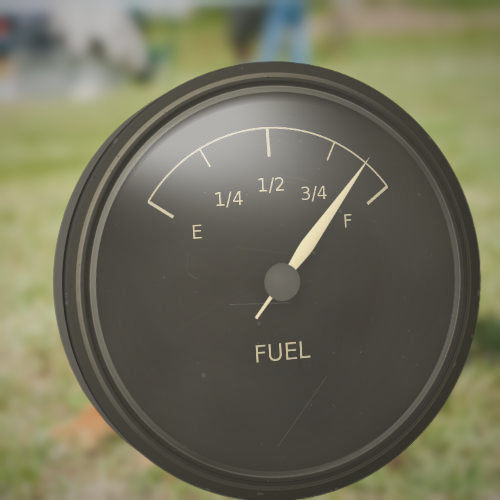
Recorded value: **0.875**
